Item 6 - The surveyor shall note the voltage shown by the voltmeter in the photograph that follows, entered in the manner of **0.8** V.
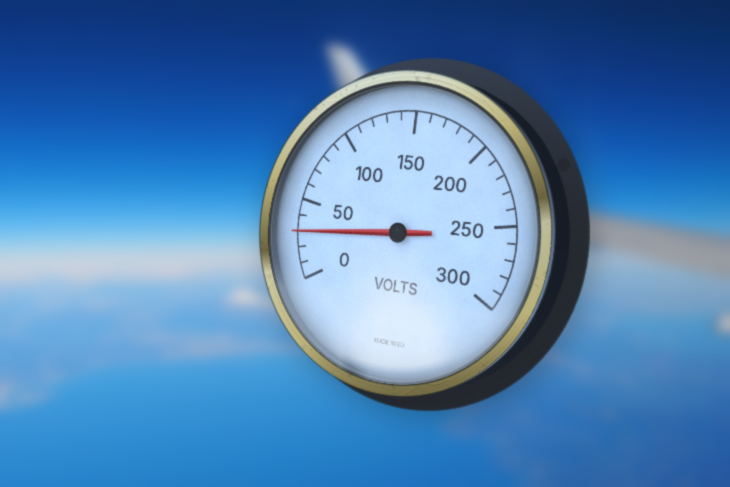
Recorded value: **30** V
